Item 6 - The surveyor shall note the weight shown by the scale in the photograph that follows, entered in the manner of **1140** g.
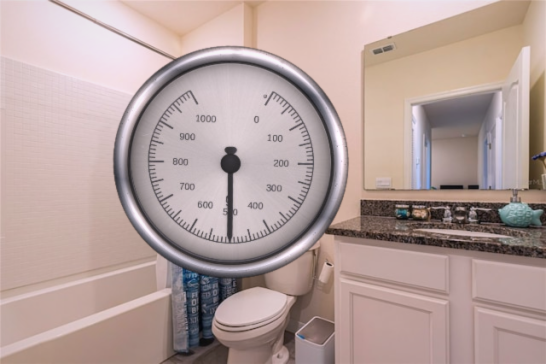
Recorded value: **500** g
